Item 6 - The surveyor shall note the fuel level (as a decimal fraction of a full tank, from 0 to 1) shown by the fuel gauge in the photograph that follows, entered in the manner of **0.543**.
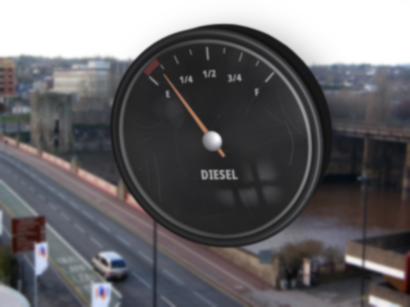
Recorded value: **0.125**
